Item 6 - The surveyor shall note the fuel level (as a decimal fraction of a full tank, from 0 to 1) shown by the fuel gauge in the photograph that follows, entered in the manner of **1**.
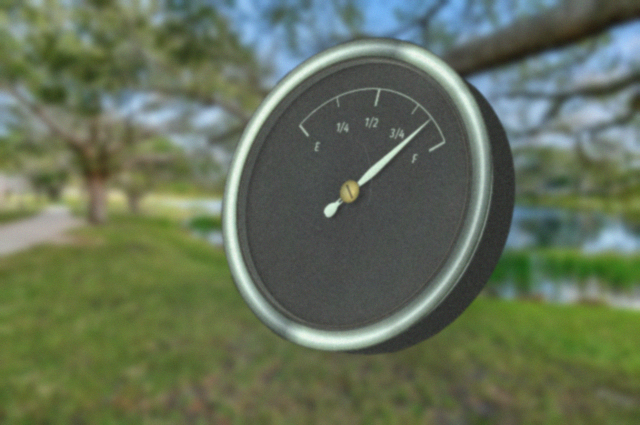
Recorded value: **0.875**
